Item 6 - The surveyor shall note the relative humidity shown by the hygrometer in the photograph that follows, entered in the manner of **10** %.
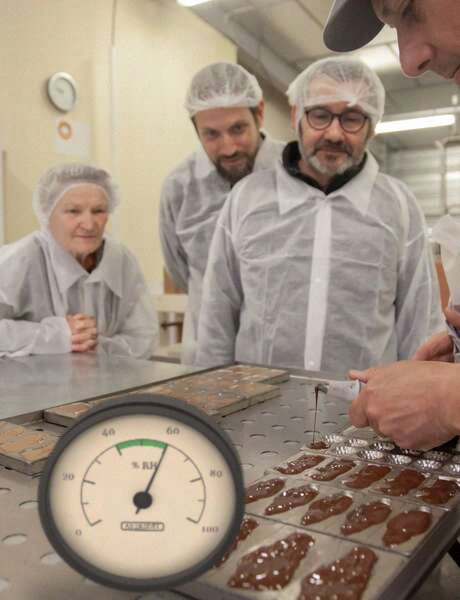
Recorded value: **60** %
